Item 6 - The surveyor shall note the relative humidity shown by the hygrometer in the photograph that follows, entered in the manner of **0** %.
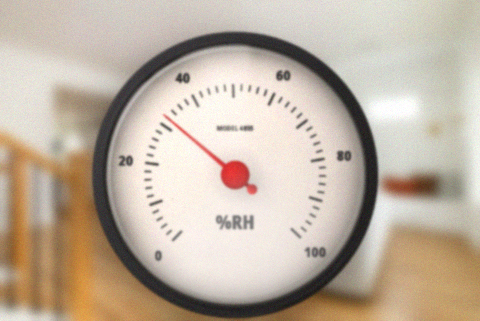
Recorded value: **32** %
